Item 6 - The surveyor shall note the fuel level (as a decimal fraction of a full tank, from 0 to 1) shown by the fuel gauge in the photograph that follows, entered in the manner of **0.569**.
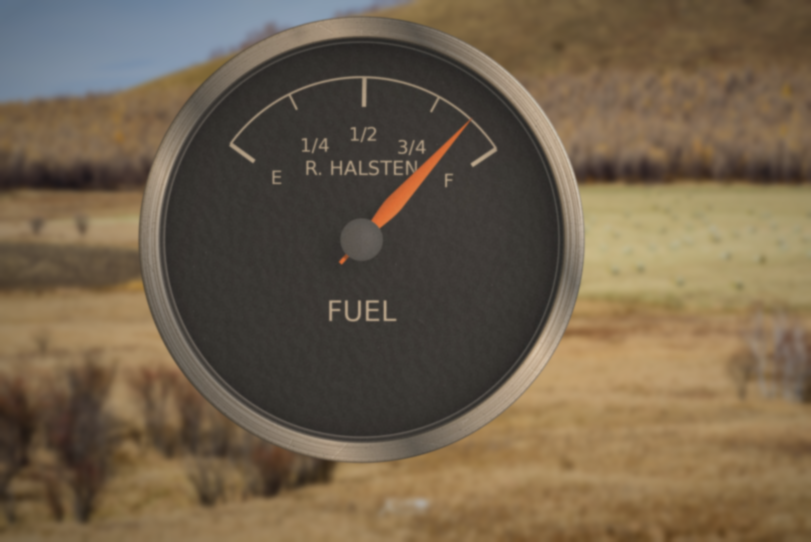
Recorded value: **0.875**
